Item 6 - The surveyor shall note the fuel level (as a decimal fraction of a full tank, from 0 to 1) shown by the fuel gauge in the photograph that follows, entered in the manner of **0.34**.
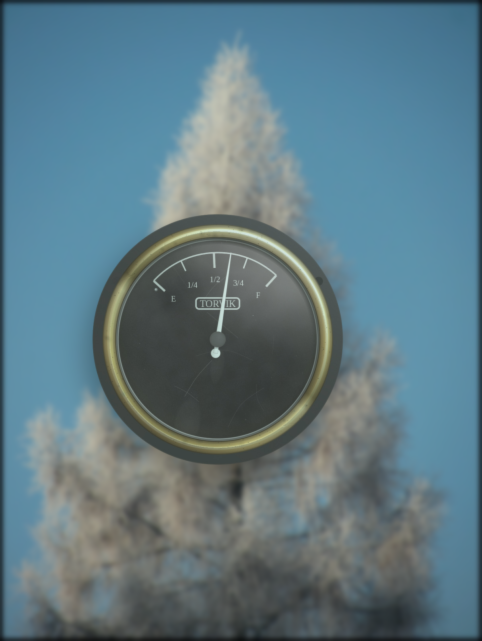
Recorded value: **0.625**
